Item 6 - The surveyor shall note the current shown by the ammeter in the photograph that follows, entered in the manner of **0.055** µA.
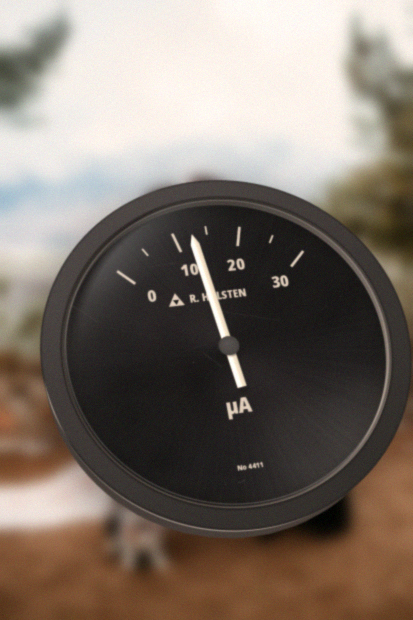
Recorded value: **12.5** µA
